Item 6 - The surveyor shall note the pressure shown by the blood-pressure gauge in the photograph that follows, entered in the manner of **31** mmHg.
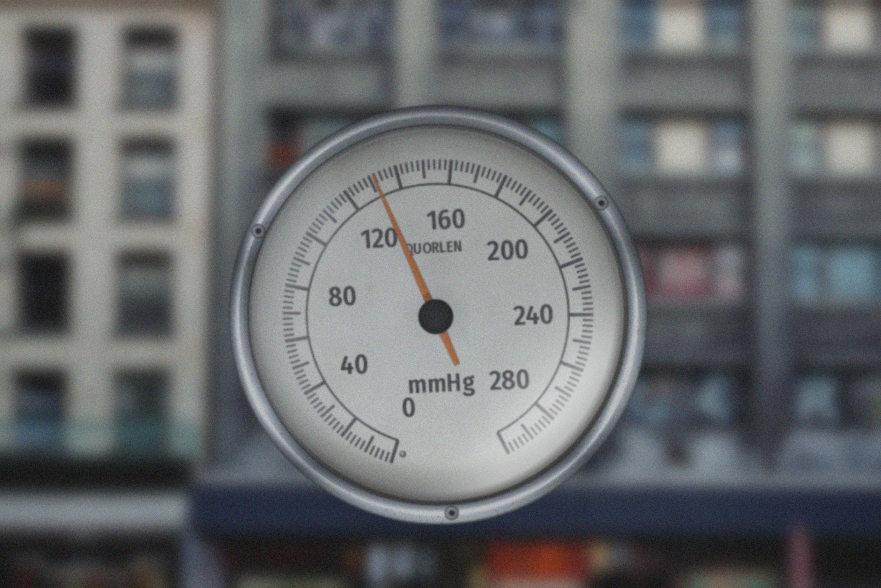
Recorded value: **132** mmHg
